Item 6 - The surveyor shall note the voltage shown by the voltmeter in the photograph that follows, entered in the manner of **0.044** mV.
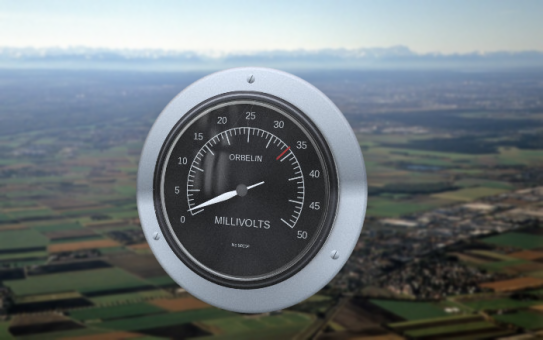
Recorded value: **1** mV
